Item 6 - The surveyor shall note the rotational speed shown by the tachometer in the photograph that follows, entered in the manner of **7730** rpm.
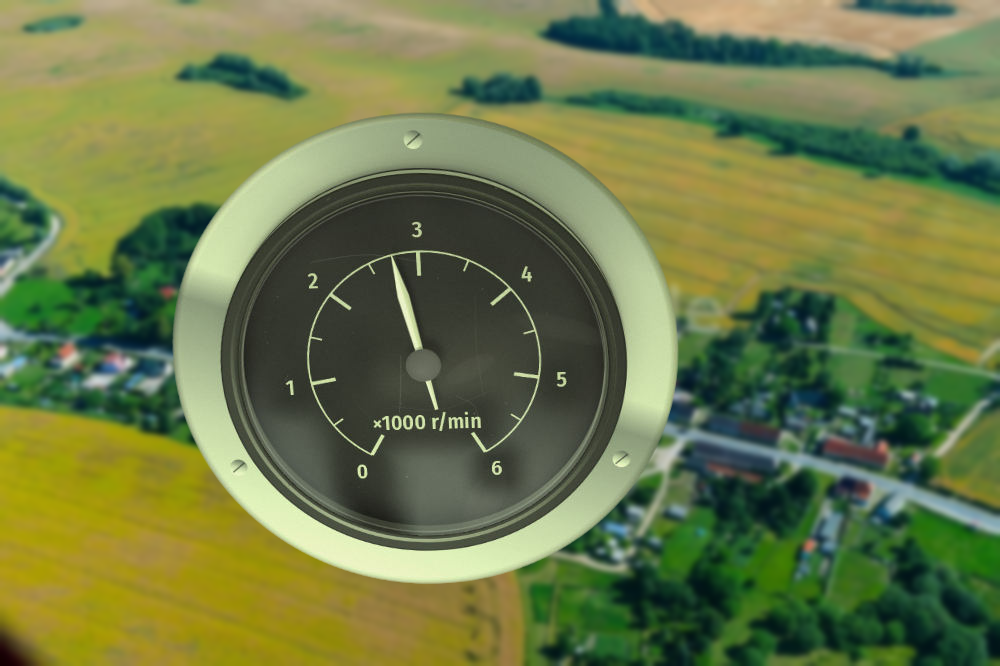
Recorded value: **2750** rpm
